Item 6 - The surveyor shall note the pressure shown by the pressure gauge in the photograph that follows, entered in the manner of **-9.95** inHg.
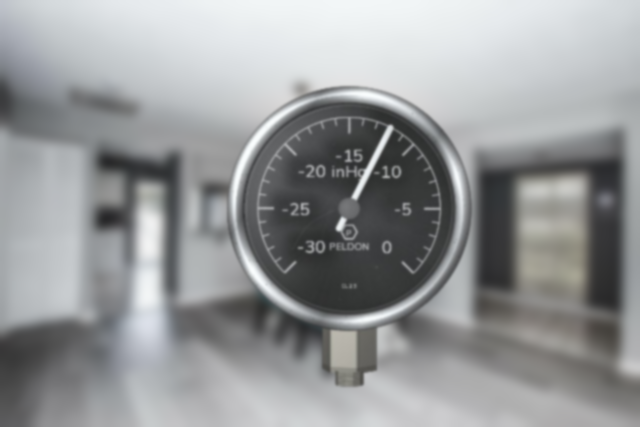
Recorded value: **-12** inHg
